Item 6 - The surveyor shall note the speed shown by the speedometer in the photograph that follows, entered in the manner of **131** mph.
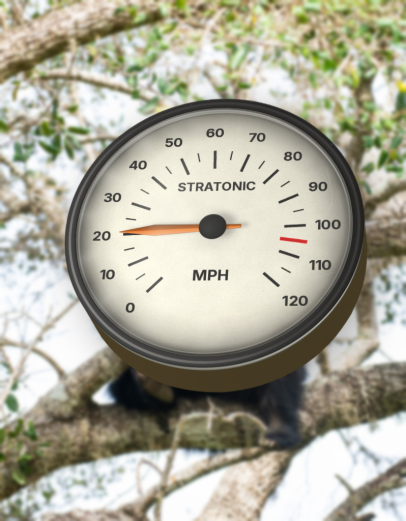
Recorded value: **20** mph
